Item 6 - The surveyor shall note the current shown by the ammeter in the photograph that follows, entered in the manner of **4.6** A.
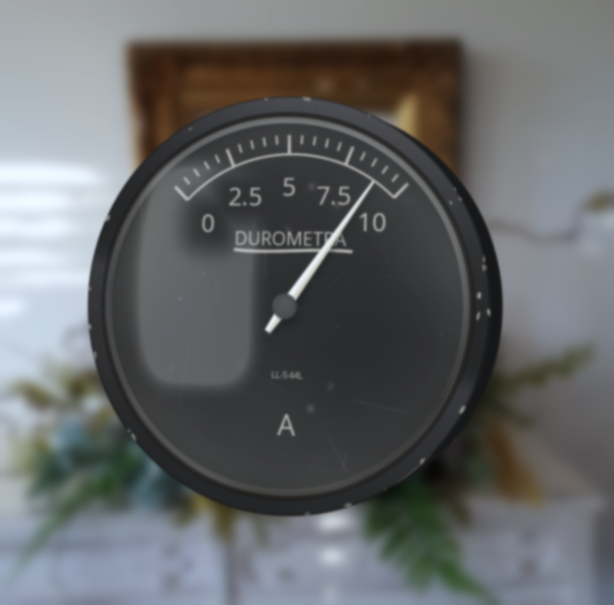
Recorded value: **9** A
